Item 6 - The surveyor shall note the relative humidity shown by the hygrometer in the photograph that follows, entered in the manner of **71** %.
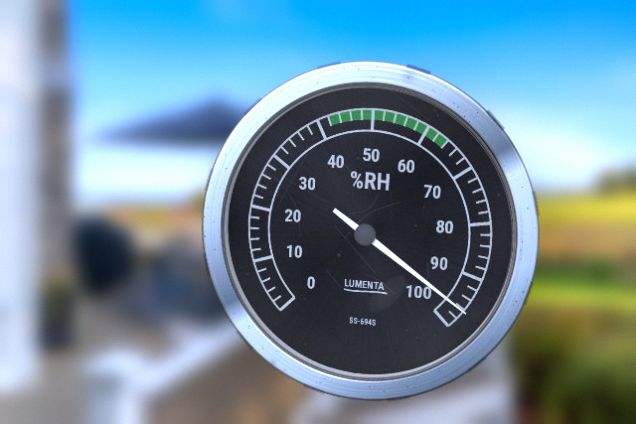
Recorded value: **96** %
